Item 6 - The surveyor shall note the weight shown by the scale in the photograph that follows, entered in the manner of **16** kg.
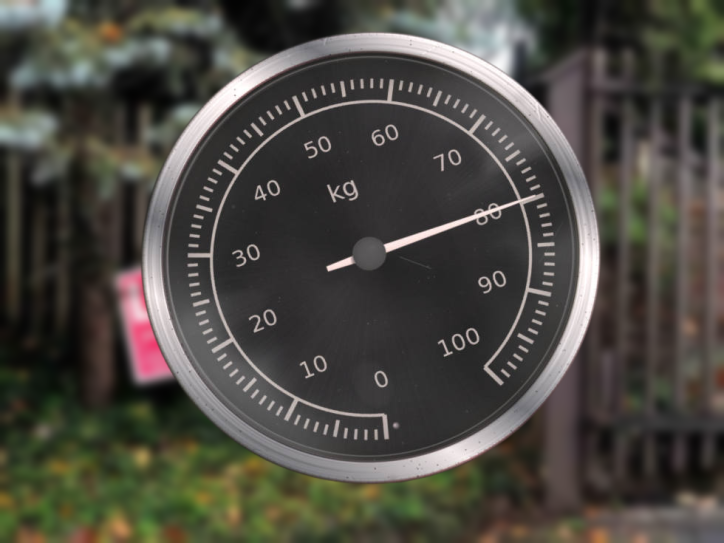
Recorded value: **80** kg
